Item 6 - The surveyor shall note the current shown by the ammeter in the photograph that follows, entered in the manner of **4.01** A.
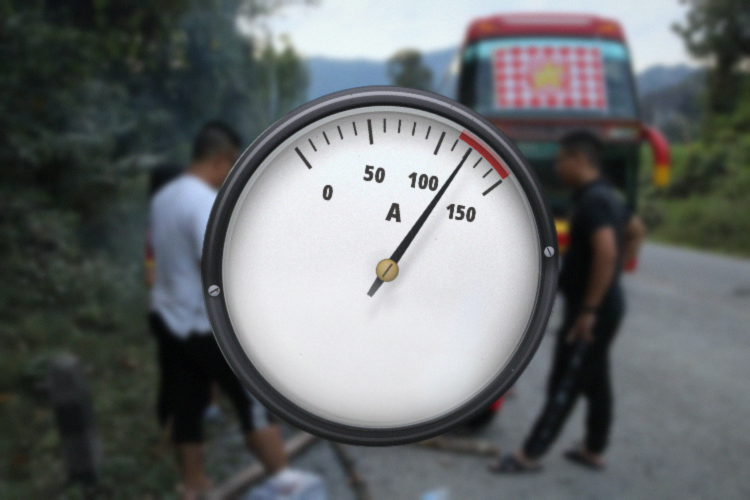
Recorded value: **120** A
